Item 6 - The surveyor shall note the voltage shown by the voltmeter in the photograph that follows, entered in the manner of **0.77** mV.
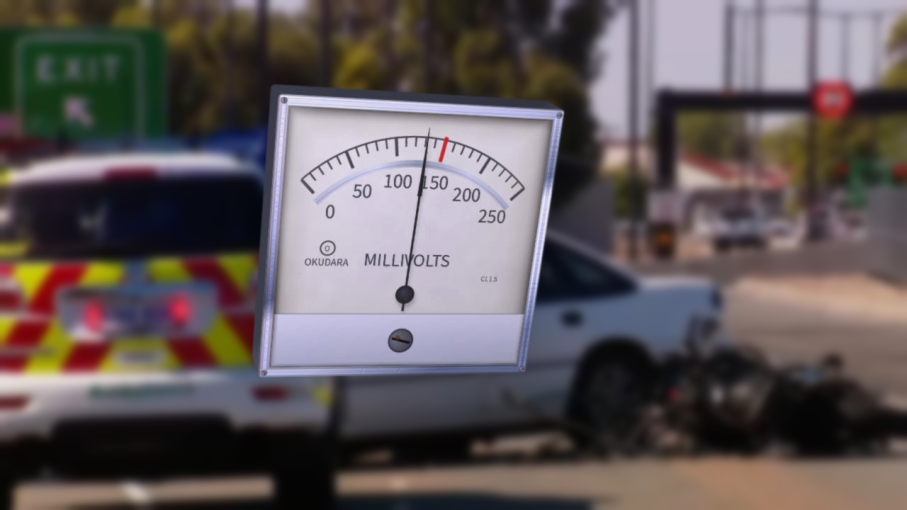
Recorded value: **130** mV
